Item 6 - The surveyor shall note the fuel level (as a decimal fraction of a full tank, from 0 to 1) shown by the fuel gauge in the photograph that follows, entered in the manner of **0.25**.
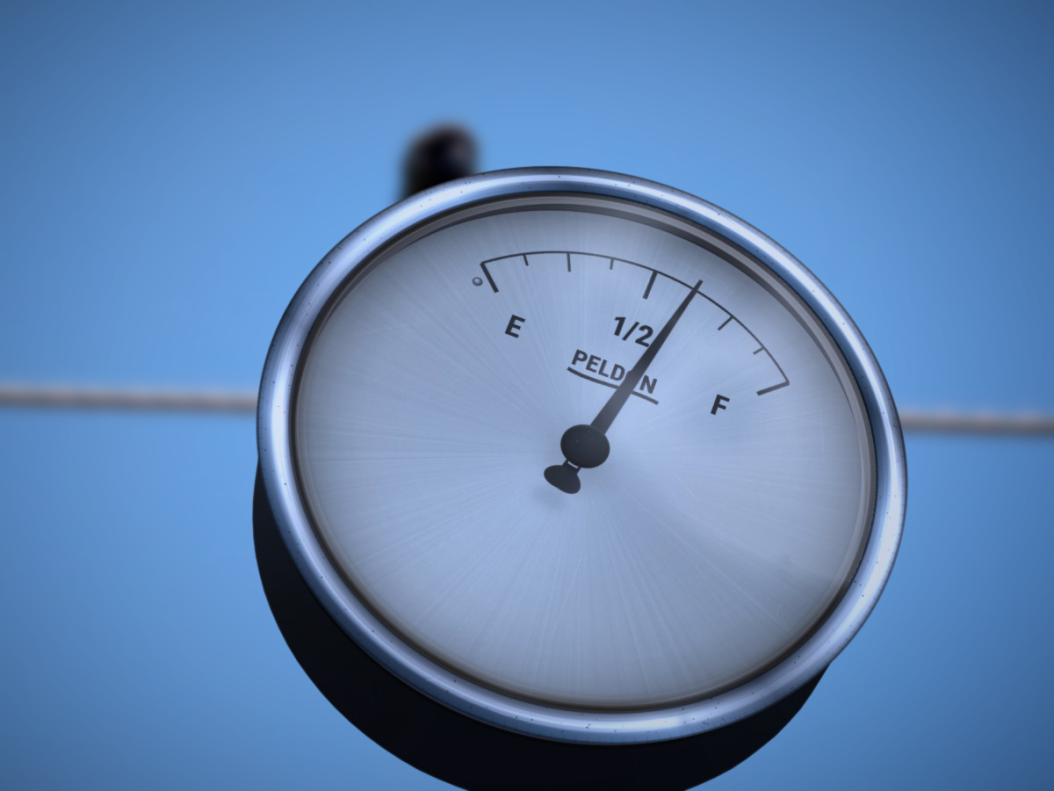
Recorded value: **0.625**
